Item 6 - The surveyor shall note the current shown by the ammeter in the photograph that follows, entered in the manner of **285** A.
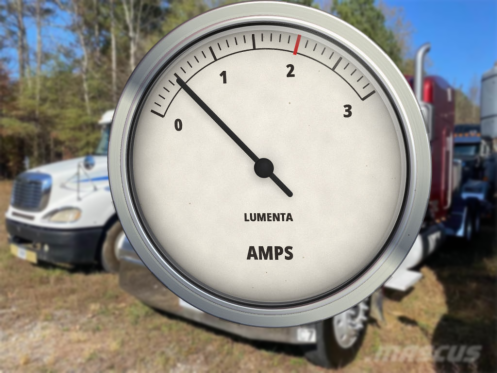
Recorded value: **0.5** A
